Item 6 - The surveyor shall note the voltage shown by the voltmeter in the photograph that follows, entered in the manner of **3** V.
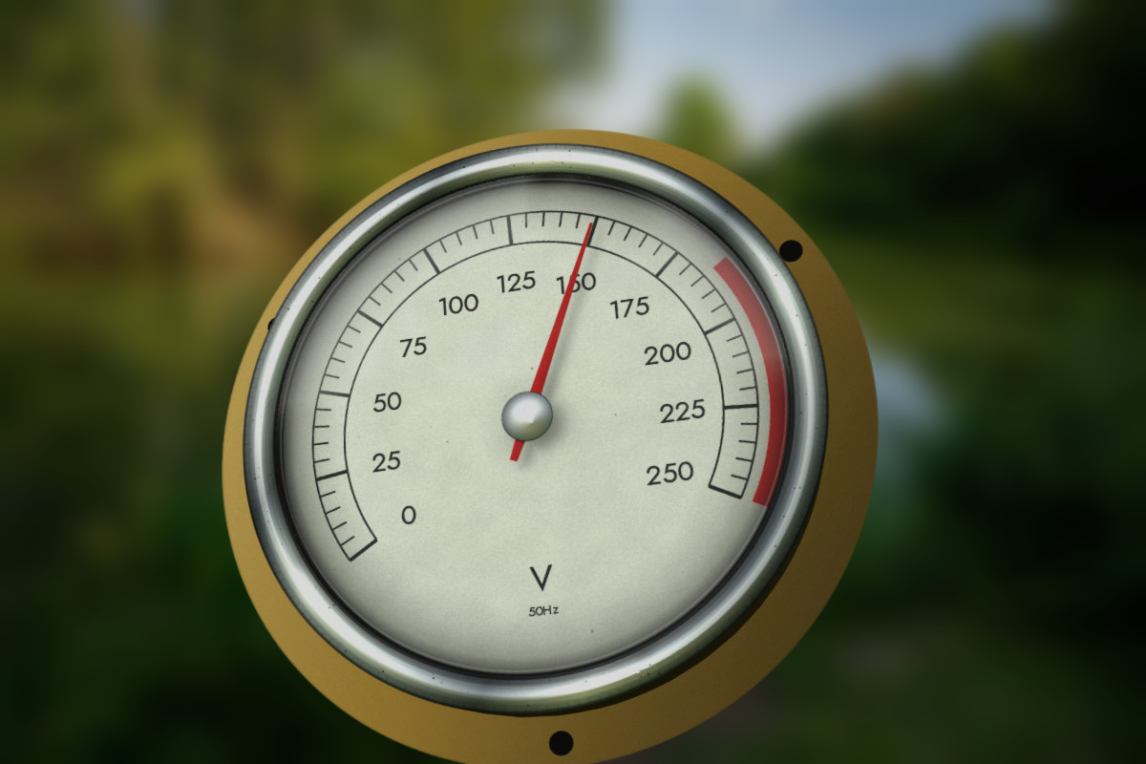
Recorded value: **150** V
